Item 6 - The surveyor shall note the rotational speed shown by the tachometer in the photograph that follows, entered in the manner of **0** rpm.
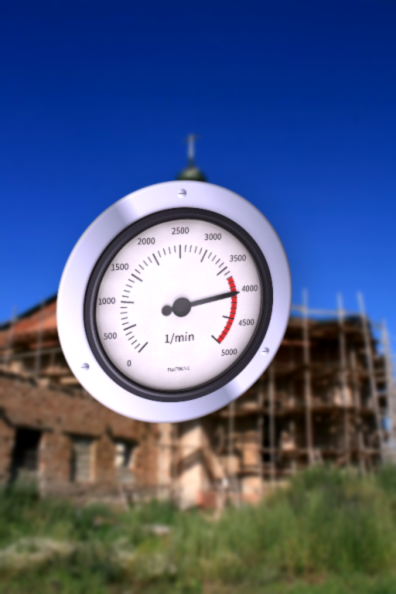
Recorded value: **4000** rpm
